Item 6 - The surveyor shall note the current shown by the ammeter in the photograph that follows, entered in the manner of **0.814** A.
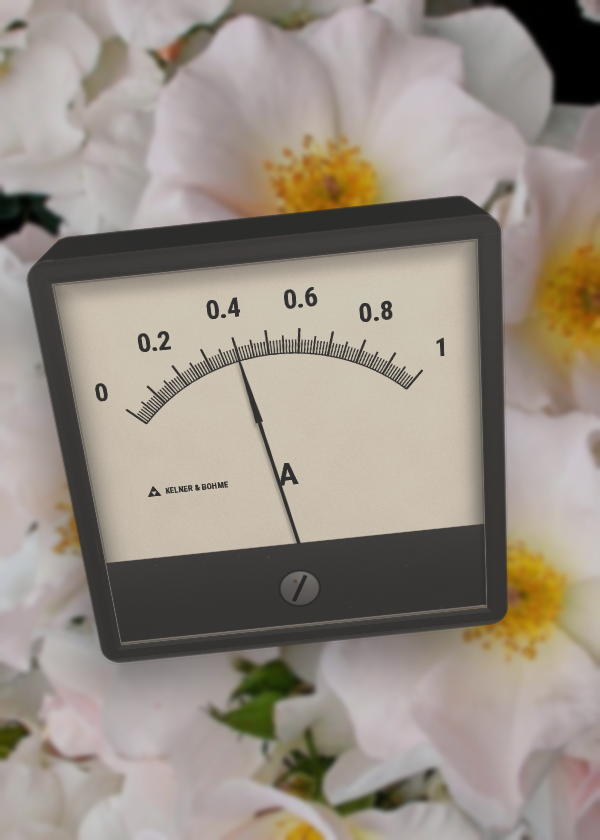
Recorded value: **0.4** A
